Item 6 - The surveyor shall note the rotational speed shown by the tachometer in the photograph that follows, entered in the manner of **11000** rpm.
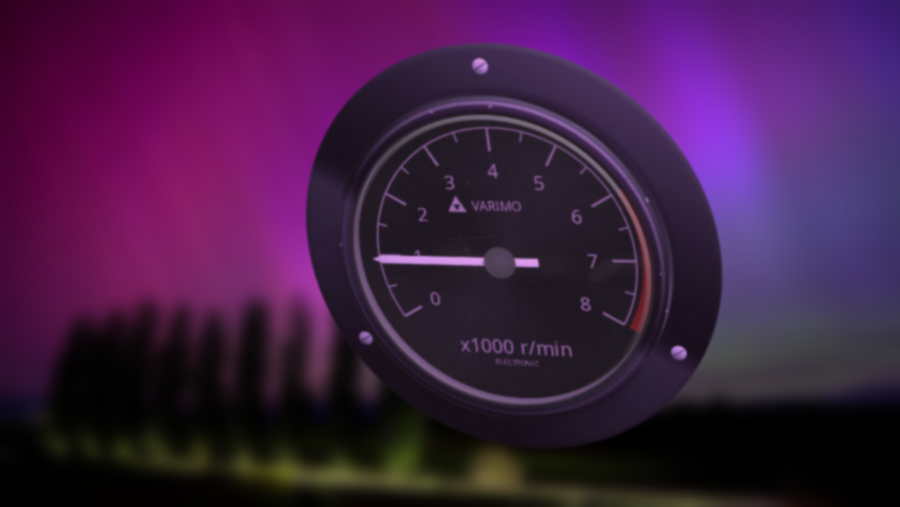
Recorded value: **1000** rpm
